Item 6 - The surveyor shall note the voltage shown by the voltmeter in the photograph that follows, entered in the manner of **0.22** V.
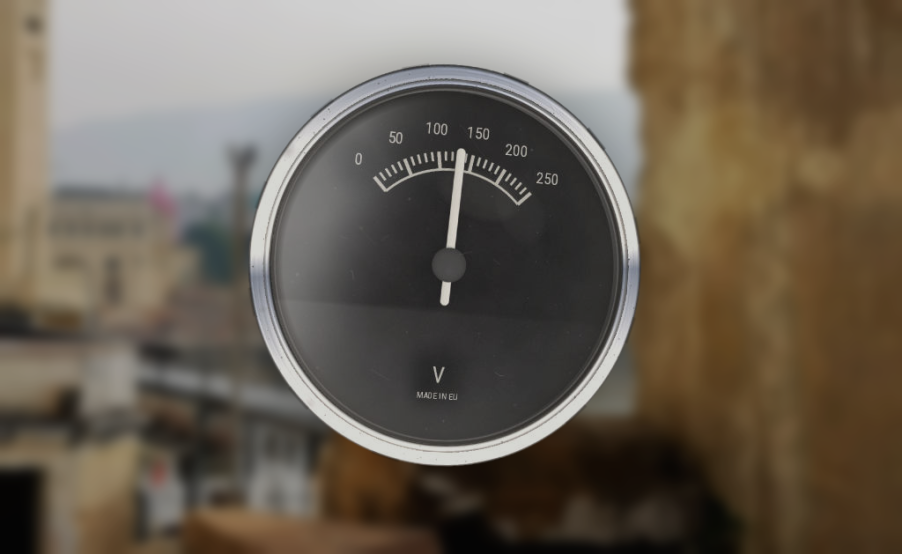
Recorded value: **130** V
